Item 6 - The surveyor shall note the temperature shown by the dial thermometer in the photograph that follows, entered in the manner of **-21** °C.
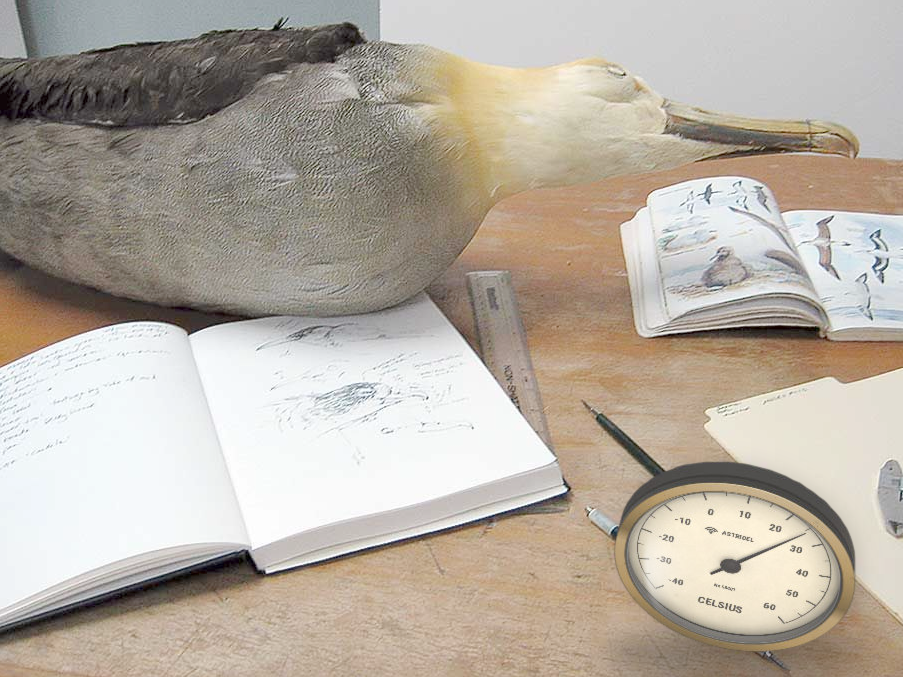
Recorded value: **25** °C
